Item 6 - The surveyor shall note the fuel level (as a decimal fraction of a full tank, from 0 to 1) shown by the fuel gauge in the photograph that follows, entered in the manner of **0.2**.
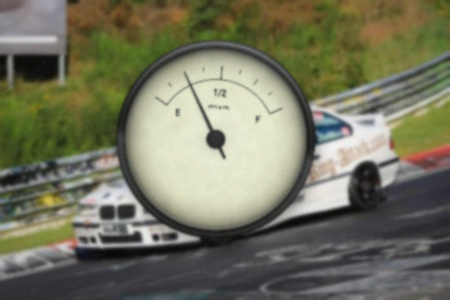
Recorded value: **0.25**
